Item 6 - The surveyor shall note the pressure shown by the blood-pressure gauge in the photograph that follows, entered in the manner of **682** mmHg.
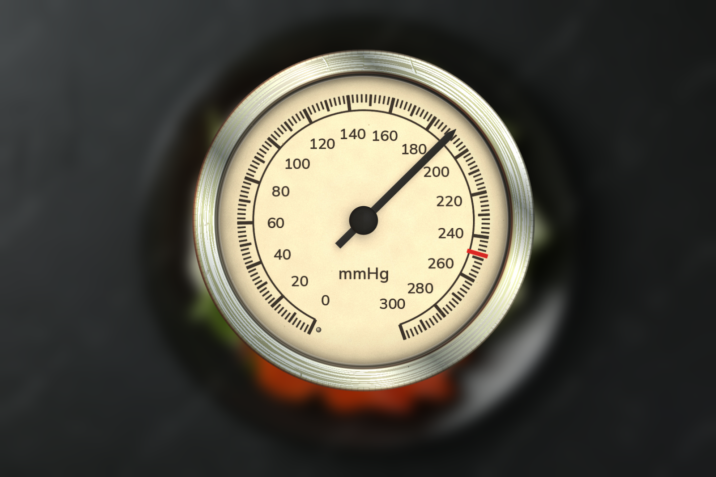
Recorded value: **190** mmHg
